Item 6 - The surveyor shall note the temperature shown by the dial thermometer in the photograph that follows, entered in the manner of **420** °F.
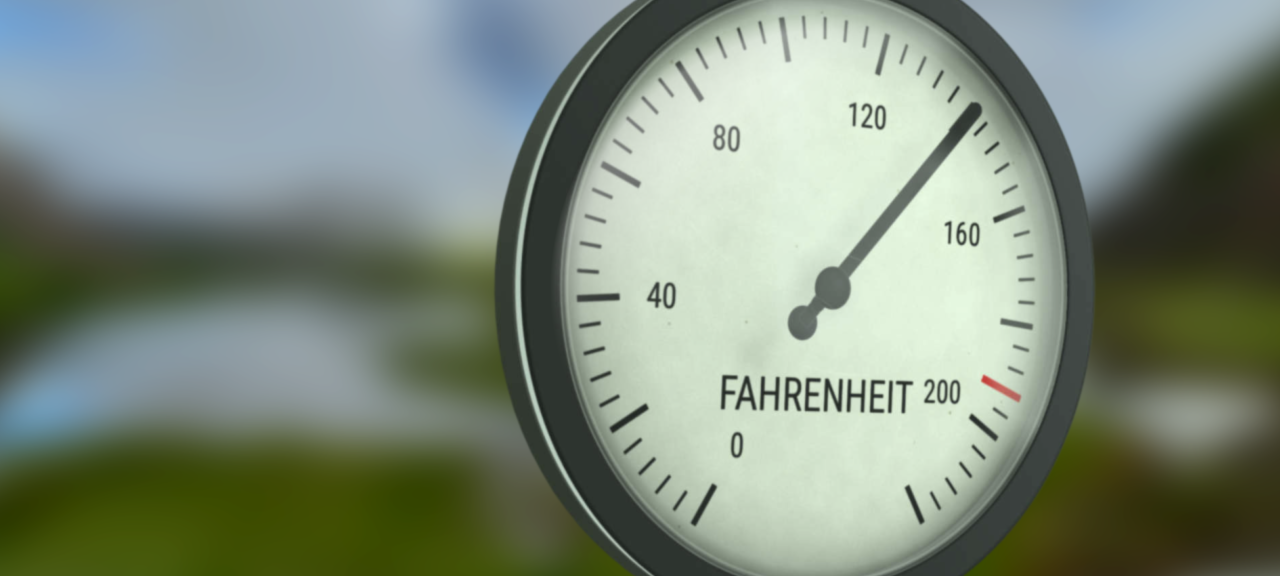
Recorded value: **140** °F
